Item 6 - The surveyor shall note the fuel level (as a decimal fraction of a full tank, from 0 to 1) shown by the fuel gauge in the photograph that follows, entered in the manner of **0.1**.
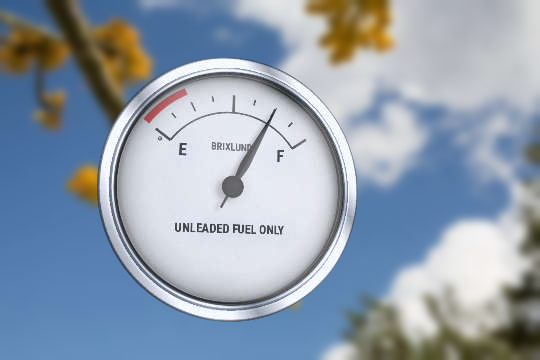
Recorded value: **0.75**
